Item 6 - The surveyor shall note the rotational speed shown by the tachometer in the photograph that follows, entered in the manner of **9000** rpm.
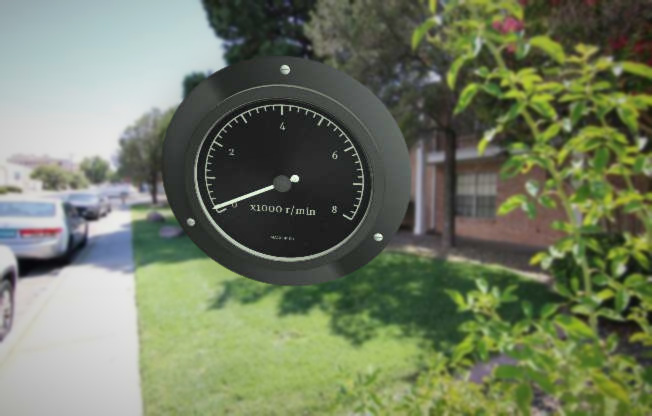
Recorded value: **200** rpm
